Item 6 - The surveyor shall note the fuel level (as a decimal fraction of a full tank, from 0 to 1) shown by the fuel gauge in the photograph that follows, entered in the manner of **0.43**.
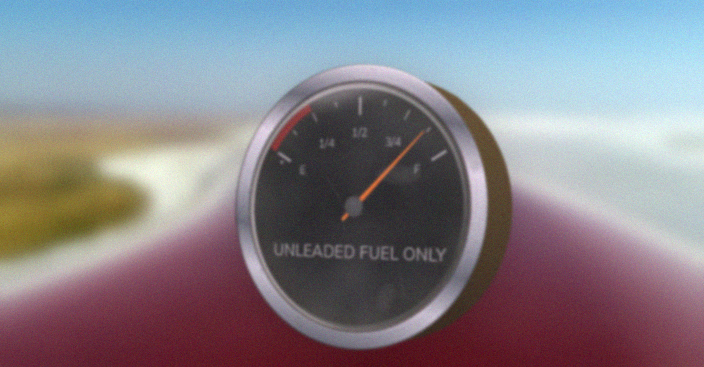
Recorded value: **0.875**
